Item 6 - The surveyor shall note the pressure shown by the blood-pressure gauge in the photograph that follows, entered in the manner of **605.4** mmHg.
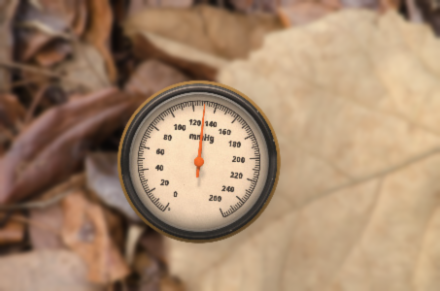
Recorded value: **130** mmHg
